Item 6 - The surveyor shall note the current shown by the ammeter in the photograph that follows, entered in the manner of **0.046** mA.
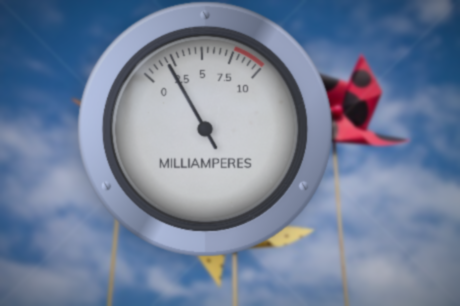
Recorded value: **2** mA
